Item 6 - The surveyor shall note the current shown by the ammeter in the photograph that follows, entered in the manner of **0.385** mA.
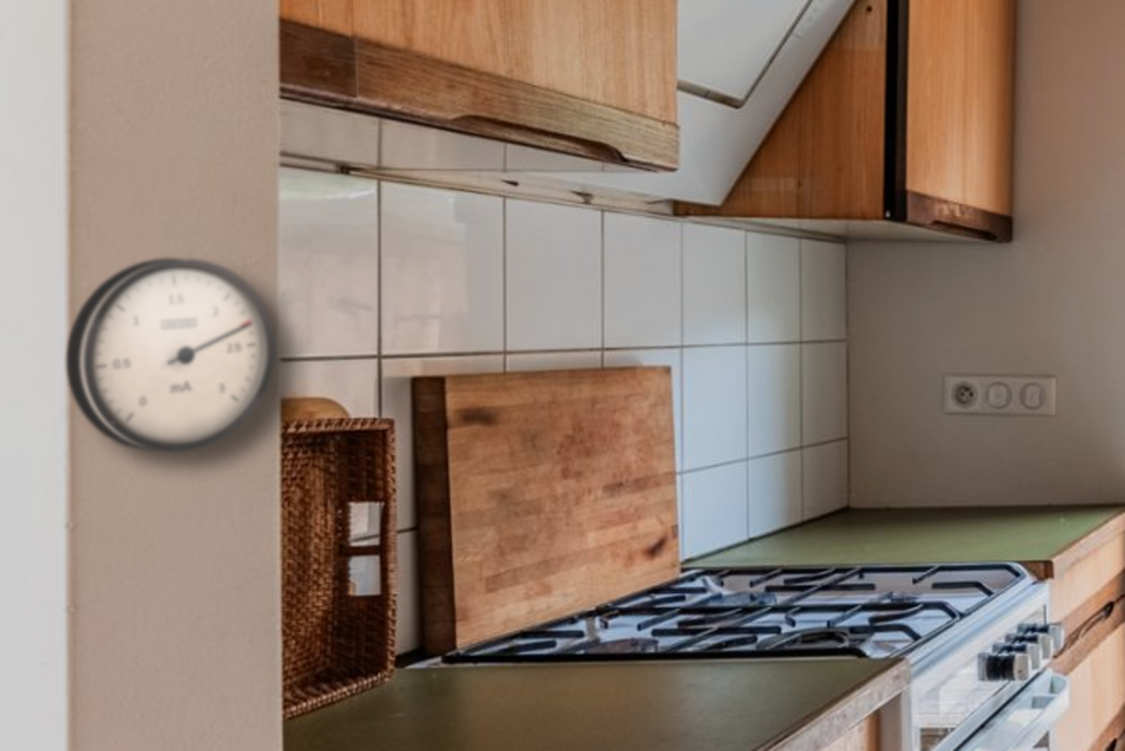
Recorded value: **2.3** mA
